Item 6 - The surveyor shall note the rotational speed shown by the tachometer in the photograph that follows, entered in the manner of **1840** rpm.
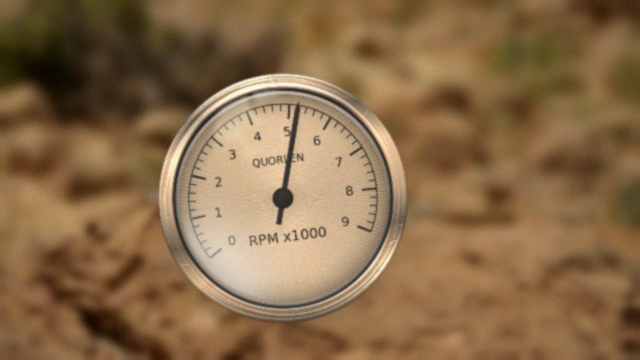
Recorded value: **5200** rpm
